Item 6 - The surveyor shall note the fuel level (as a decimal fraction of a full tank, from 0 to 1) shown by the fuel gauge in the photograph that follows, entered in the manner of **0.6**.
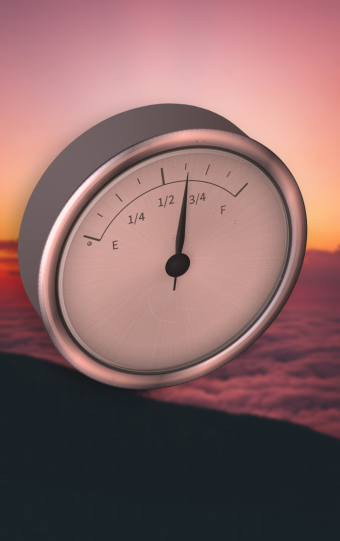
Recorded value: **0.625**
